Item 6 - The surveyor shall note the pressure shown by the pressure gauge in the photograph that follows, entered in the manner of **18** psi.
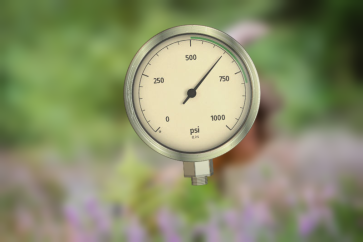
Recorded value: **650** psi
